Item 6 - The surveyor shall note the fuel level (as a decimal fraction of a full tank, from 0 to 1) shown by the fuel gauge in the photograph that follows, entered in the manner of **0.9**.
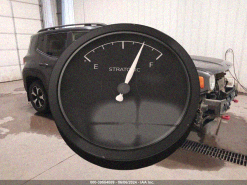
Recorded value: **0.75**
